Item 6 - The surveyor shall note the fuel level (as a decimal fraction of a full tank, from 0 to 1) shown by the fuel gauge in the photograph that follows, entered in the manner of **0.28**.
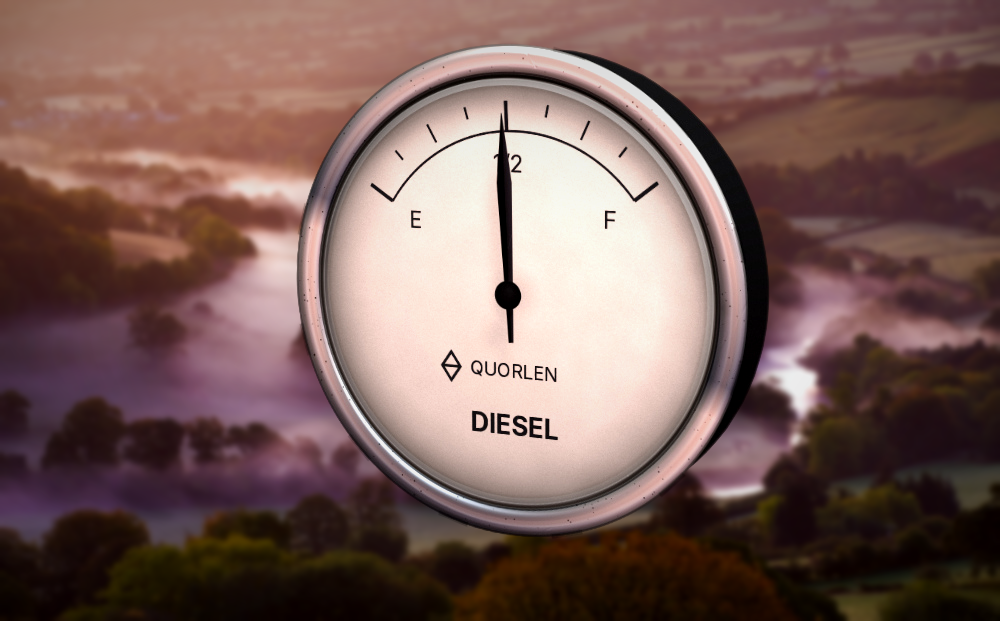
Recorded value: **0.5**
